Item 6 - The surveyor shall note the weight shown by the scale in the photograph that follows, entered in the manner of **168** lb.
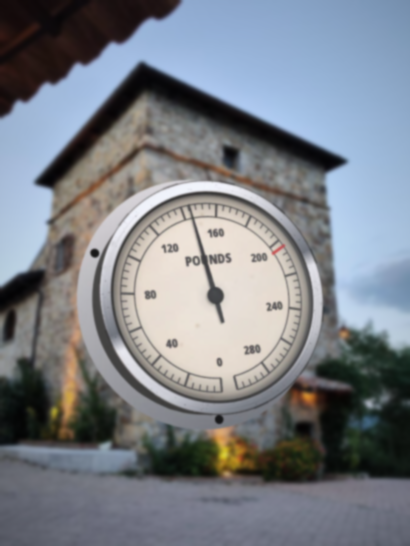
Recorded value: **144** lb
